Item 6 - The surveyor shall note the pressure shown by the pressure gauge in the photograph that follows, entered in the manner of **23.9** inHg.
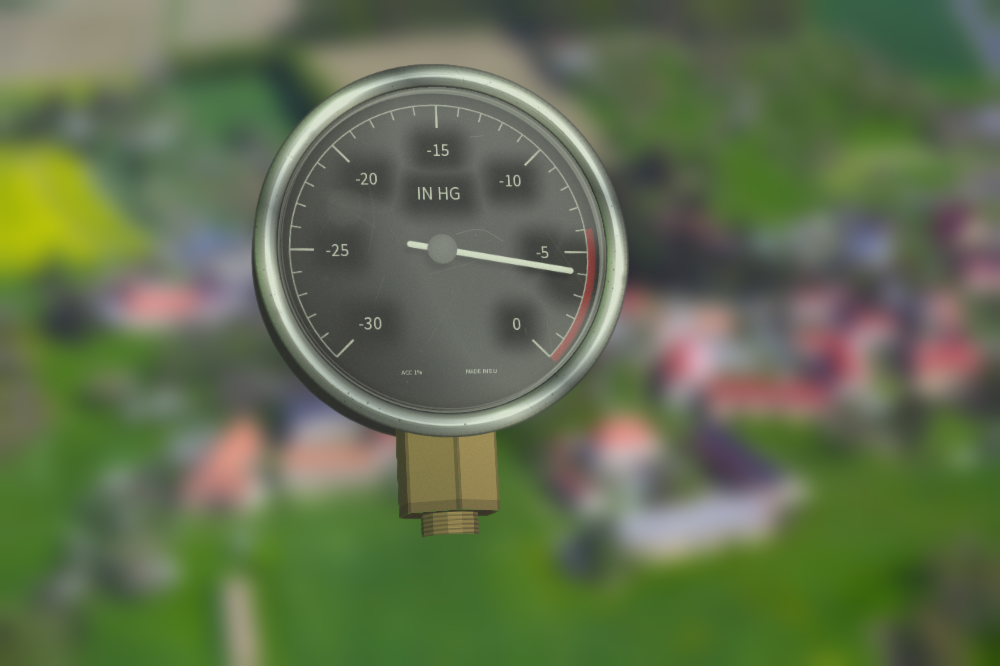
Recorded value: **-4** inHg
